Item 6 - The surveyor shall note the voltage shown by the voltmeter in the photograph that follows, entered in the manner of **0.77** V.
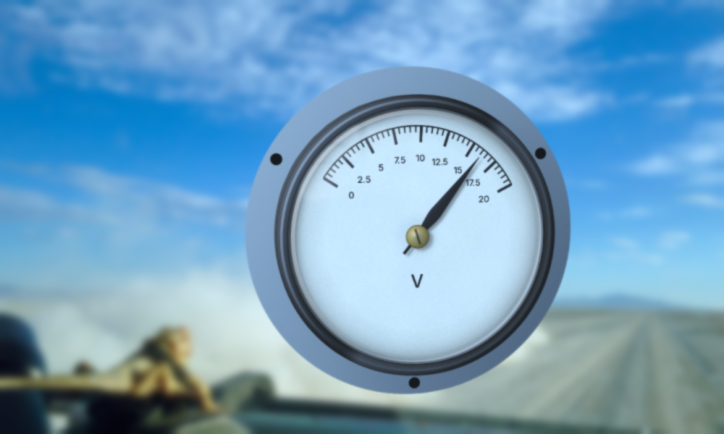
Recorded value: **16** V
